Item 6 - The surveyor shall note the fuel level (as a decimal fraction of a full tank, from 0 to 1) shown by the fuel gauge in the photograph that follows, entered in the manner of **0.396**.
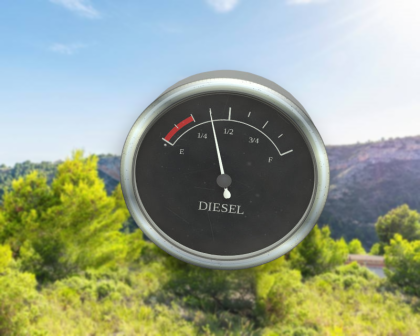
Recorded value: **0.375**
